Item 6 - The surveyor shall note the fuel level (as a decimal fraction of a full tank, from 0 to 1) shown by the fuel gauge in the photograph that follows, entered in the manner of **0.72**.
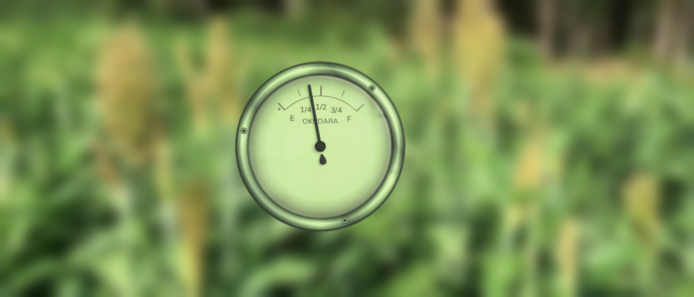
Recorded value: **0.375**
